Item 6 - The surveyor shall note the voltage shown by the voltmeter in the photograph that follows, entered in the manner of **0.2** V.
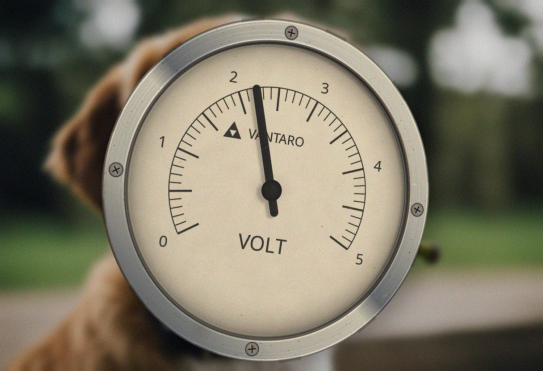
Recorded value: **2.2** V
